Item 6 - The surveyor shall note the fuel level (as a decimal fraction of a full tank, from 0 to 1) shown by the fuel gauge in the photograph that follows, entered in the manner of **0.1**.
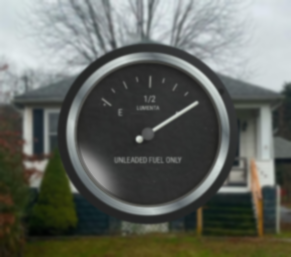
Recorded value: **1**
